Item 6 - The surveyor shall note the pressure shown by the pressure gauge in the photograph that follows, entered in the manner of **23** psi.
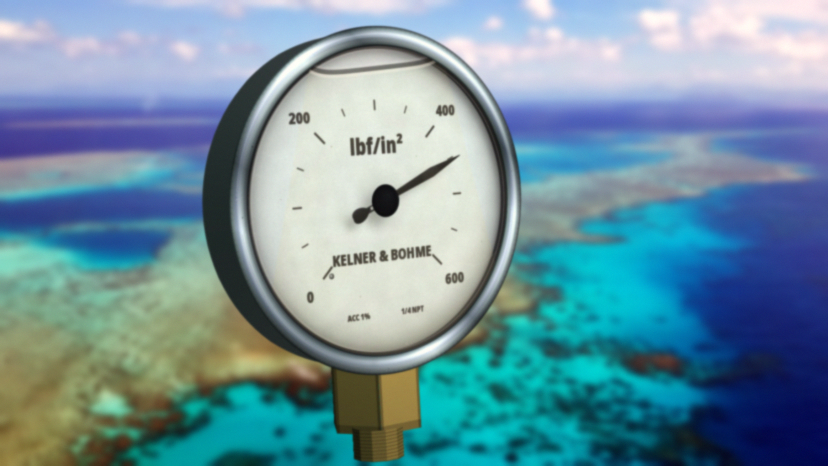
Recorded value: **450** psi
